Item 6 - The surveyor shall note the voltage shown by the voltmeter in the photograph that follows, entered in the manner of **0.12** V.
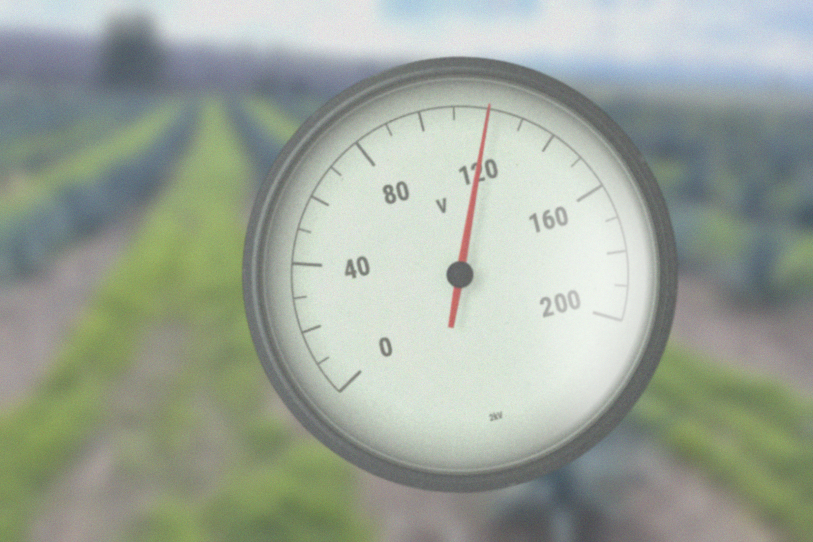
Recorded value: **120** V
